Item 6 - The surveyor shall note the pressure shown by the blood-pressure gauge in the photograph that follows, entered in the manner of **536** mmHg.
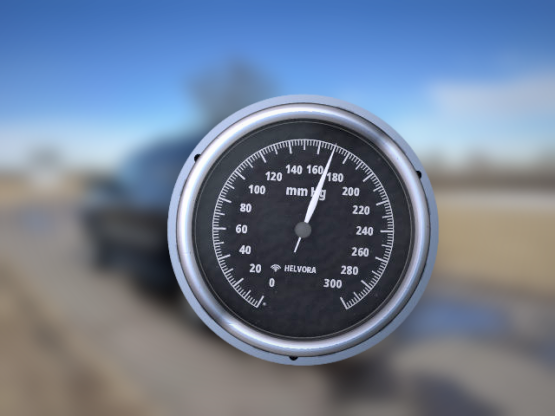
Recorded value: **170** mmHg
